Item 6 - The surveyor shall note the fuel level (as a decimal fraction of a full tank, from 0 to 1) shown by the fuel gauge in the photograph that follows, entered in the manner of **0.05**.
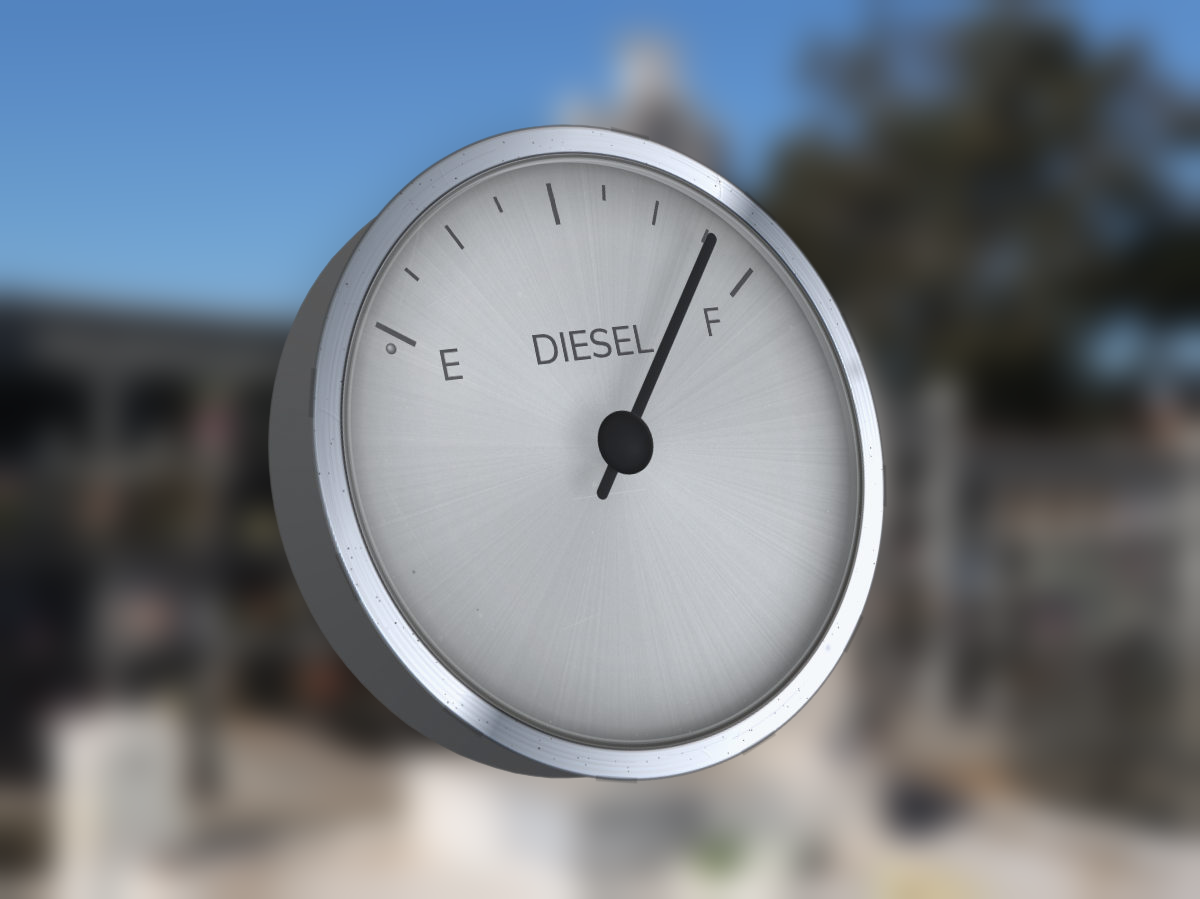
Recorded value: **0.875**
